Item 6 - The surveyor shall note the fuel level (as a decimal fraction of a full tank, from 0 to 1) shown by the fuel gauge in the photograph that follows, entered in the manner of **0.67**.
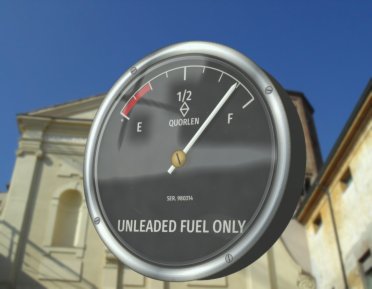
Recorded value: **0.875**
